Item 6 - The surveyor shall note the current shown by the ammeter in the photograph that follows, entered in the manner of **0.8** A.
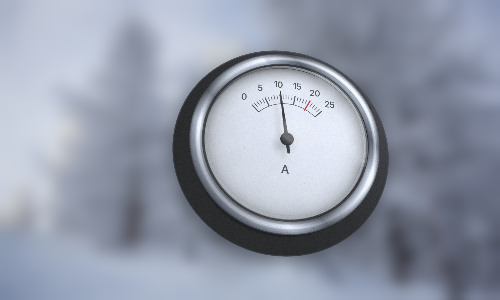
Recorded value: **10** A
